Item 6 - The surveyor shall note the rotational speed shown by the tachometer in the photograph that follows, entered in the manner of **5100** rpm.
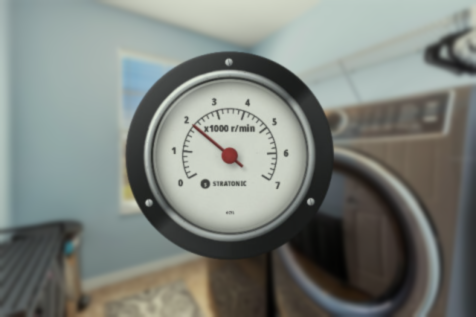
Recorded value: **2000** rpm
